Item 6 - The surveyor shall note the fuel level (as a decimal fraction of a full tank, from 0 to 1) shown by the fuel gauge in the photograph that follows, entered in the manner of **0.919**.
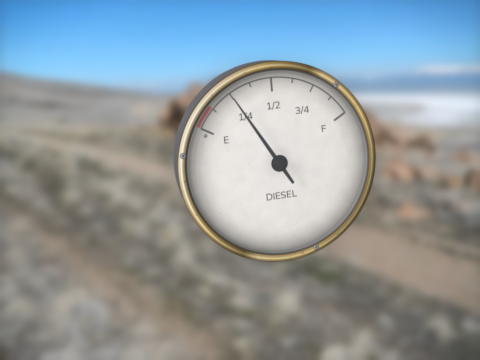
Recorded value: **0.25**
